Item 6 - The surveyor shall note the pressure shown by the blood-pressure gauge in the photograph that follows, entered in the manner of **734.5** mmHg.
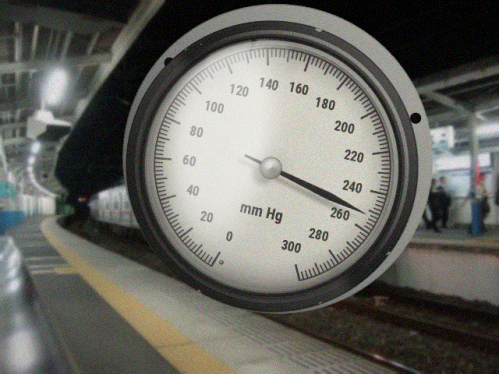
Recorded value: **252** mmHg
